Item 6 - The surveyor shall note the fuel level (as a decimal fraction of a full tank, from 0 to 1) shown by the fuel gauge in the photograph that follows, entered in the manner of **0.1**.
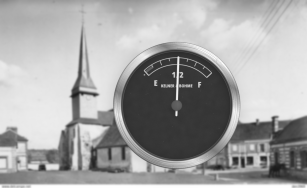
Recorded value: **0.5**
